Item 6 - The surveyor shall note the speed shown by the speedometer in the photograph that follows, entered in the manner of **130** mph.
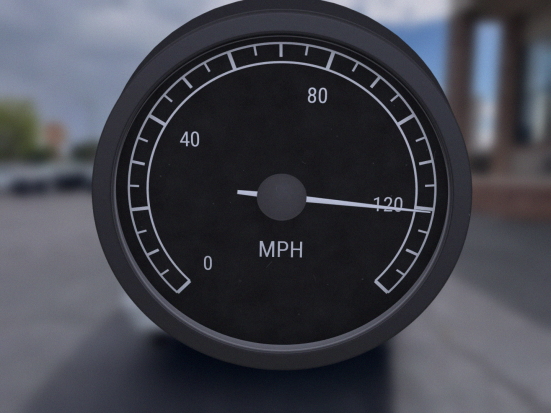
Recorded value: **120** mph
